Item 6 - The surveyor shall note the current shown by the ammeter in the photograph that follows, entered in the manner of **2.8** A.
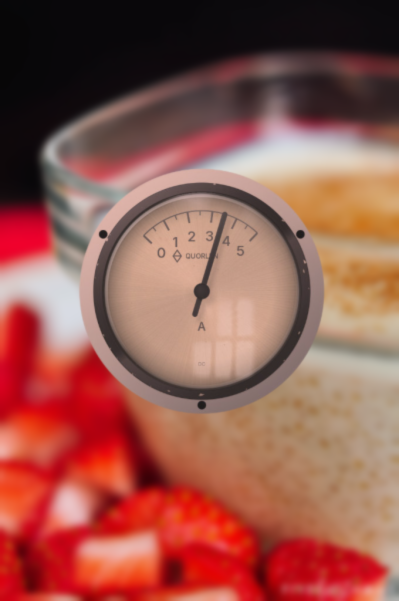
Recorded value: **3.5** A
